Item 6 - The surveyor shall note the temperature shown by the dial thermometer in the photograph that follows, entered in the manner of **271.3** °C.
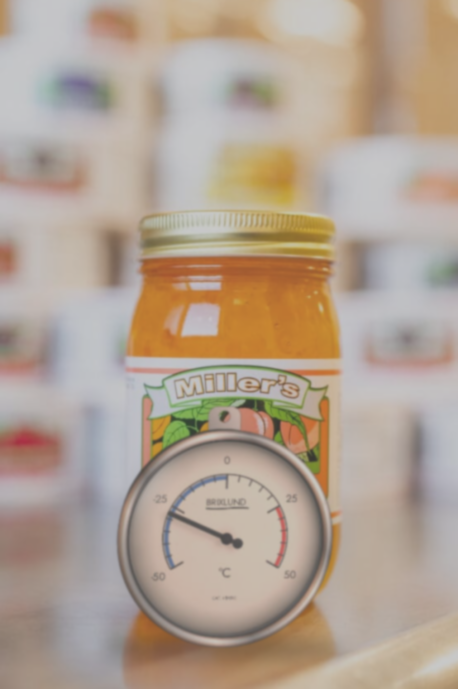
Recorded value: **-27.5** °C
